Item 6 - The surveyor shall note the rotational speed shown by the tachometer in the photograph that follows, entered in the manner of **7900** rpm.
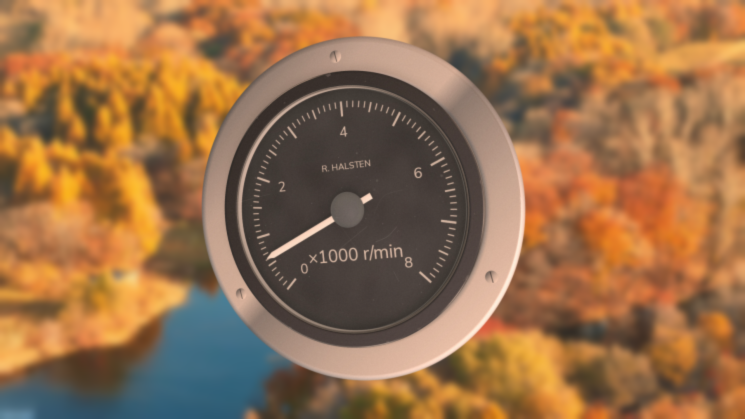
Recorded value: **600** rpm
